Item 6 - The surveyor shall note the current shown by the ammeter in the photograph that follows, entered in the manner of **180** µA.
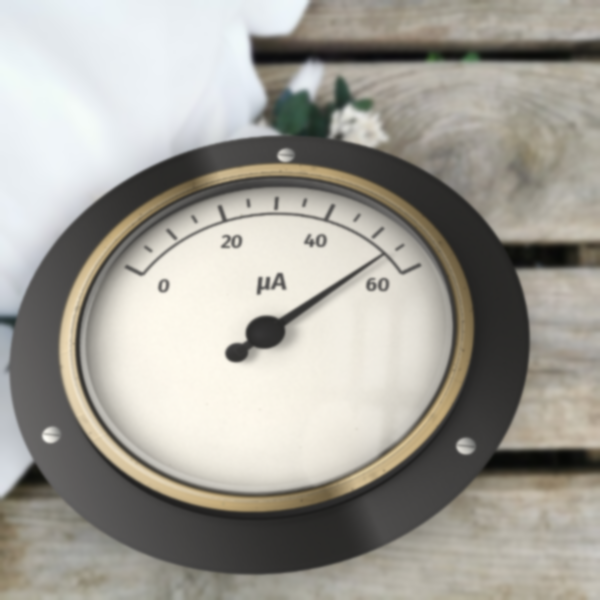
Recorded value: **55** µA
